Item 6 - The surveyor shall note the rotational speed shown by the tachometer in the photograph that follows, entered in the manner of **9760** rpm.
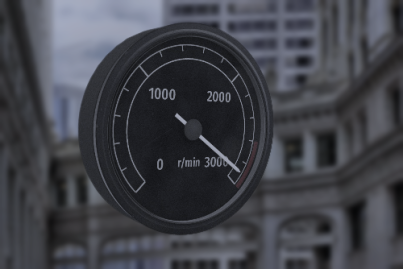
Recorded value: **2900** rpm
